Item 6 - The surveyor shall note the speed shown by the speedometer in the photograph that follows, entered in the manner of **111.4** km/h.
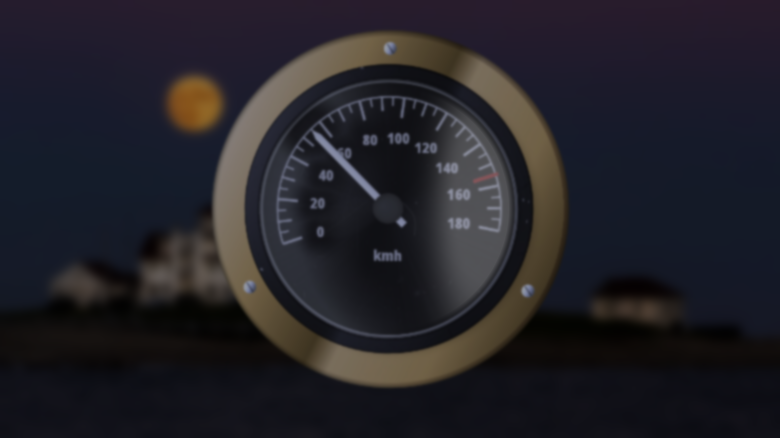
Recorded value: **55** km/h
